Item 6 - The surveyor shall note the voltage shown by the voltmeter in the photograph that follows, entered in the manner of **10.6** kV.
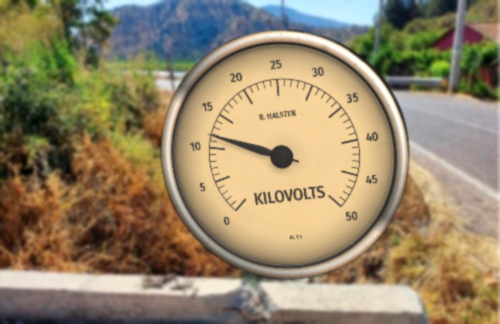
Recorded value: **12** kV
